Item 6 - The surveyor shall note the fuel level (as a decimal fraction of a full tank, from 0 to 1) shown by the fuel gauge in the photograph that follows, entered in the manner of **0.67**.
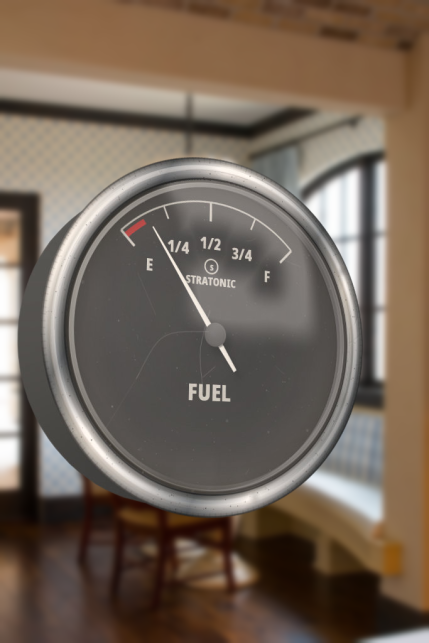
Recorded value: **0.125**
